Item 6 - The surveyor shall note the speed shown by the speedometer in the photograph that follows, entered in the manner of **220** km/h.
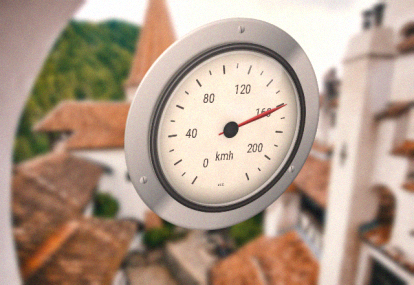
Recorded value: **160** km/h
